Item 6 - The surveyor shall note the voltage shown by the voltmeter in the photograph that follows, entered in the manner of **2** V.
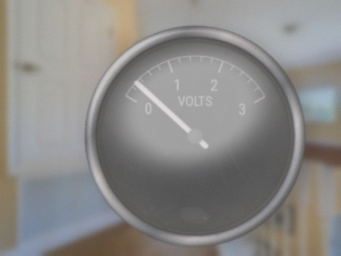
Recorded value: **0.3** V
